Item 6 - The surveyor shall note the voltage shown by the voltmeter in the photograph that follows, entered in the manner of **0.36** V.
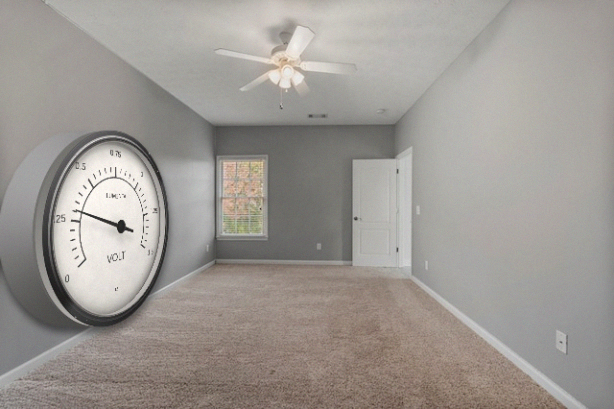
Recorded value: **0.3** V
